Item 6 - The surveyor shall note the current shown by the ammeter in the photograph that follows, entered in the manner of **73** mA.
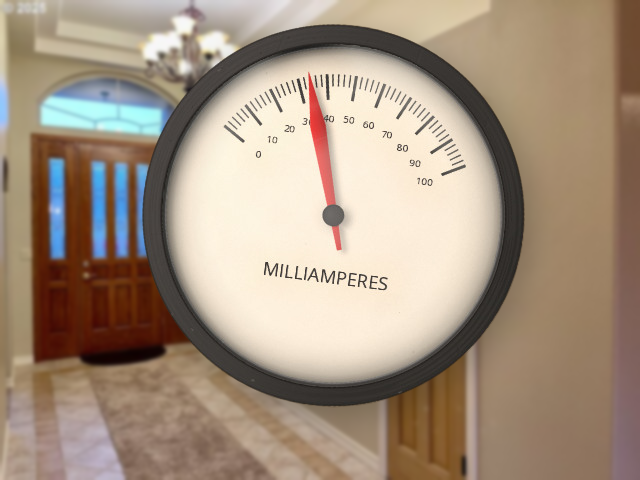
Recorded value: **34** mA
